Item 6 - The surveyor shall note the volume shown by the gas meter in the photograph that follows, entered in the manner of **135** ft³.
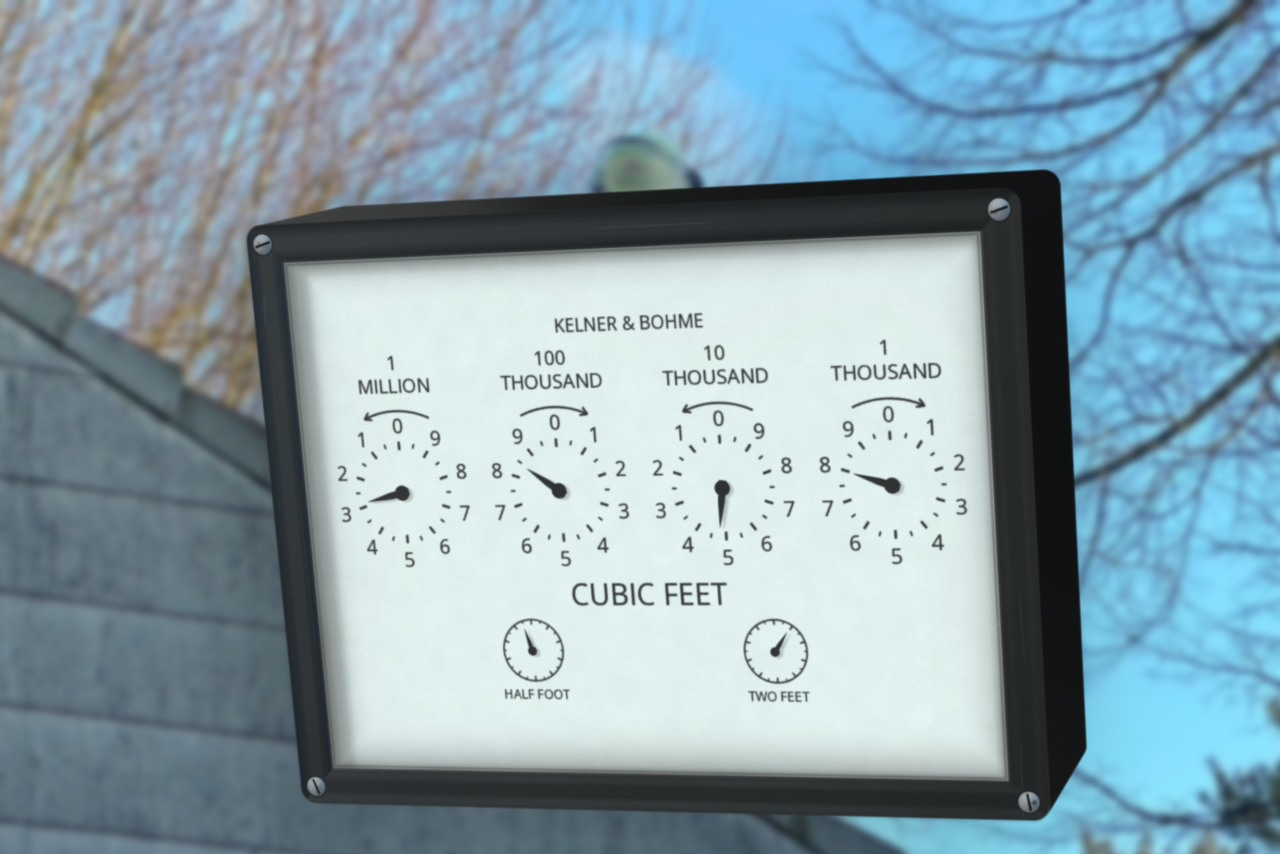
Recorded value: **284800** ft³
